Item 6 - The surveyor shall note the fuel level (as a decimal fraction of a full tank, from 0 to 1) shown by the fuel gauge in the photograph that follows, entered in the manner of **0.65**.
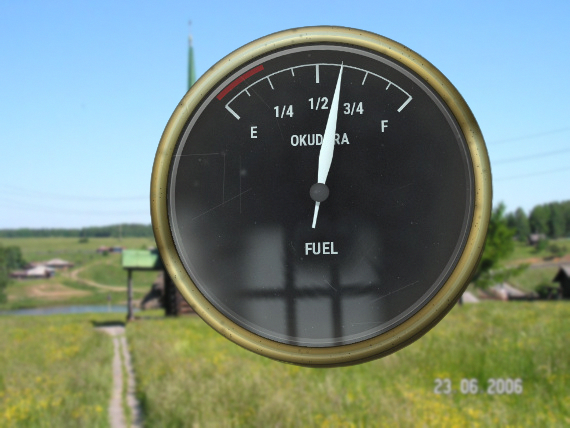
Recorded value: **0.625**
